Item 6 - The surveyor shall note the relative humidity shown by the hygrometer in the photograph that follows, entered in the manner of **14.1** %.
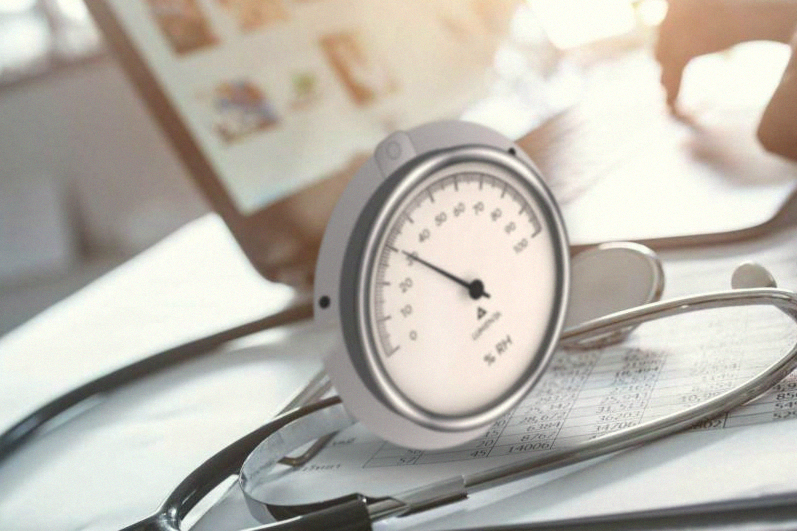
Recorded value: **30** %
